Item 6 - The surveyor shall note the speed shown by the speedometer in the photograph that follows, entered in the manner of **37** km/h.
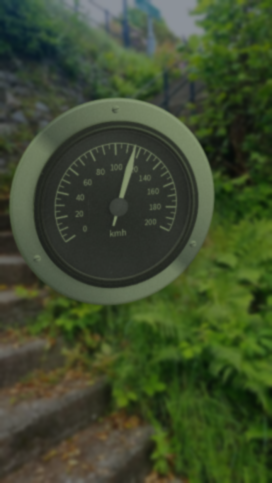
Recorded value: **115** km/h
